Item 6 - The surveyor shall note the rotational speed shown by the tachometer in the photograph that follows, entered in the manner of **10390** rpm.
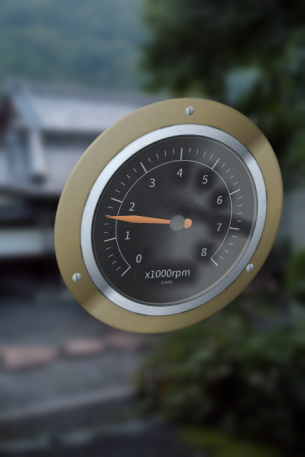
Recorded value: **1600** rpm
